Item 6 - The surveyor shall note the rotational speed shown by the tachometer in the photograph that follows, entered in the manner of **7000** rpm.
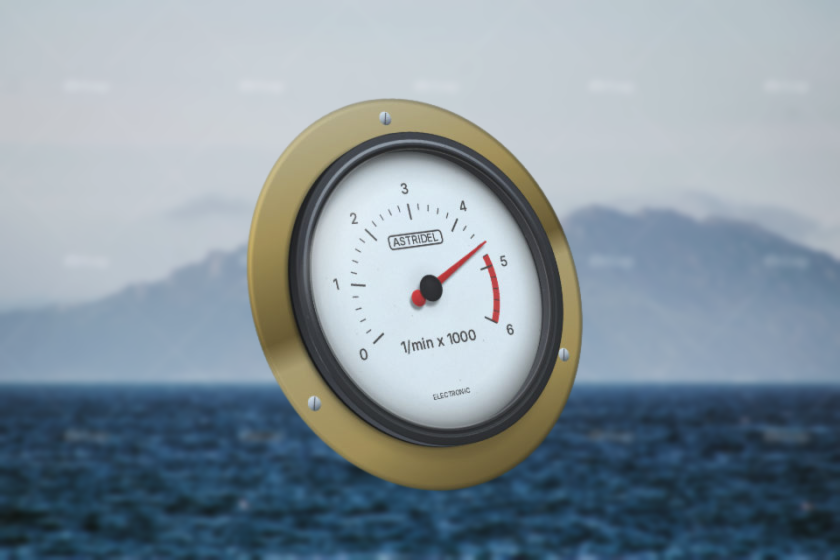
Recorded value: **4600** rpm
